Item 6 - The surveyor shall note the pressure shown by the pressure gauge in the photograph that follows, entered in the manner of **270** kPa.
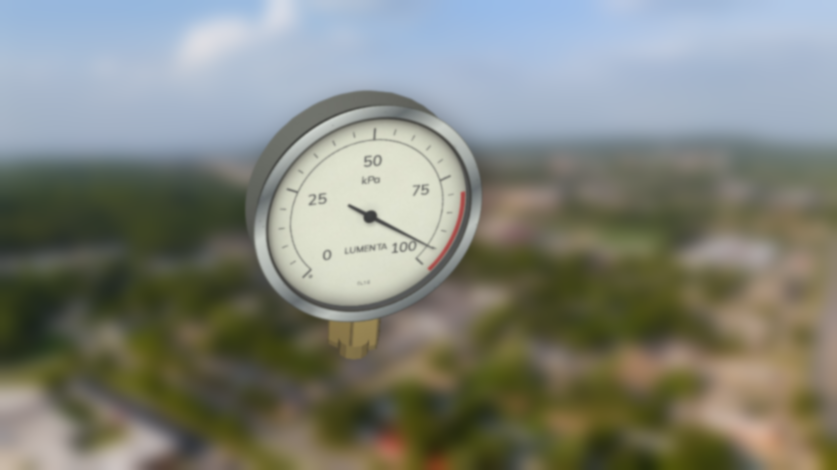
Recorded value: **95** kPa
